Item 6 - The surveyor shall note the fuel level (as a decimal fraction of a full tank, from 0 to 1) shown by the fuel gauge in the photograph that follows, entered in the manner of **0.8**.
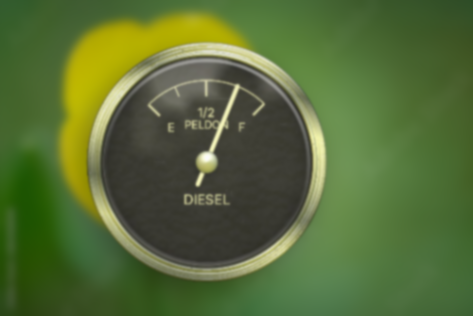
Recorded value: **0.75**
